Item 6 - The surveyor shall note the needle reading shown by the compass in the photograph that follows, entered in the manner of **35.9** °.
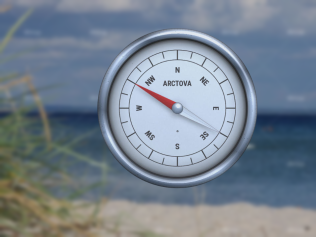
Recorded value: **300** °
